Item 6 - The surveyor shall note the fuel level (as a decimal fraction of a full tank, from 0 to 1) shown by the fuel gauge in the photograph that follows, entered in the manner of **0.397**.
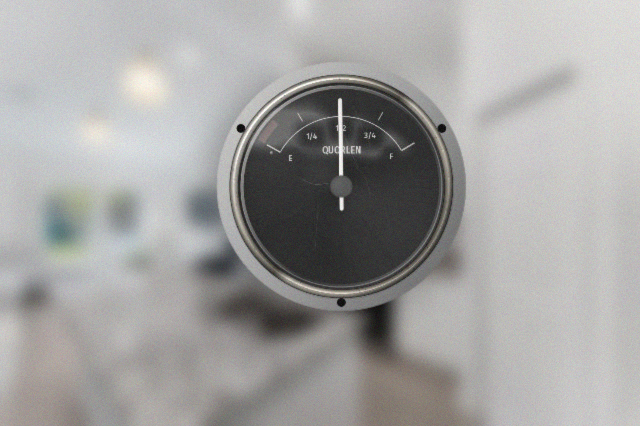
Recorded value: **0.5**
